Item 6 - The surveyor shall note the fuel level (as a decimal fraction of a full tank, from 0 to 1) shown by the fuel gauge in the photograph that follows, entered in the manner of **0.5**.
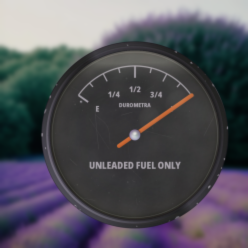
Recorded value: **1**
